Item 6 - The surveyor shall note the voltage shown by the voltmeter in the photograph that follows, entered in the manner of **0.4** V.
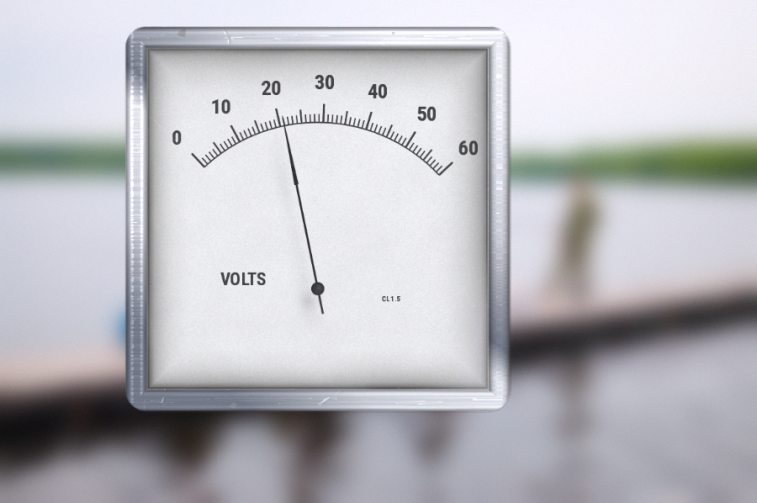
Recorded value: **21** V
